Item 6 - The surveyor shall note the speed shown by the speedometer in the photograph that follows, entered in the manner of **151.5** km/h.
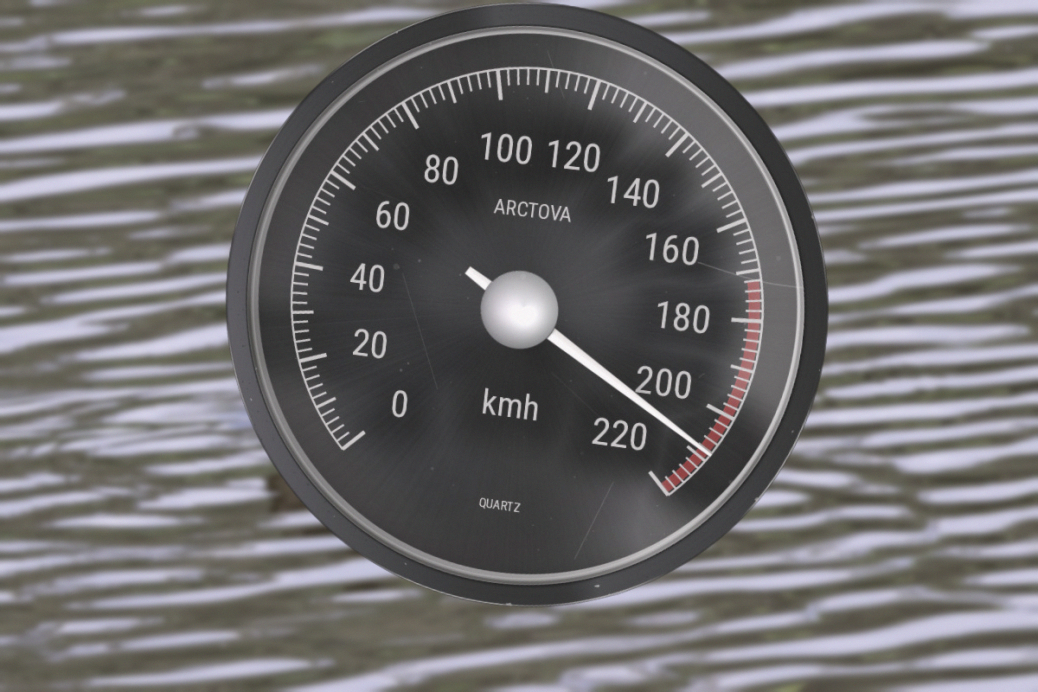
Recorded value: **208** km/h
